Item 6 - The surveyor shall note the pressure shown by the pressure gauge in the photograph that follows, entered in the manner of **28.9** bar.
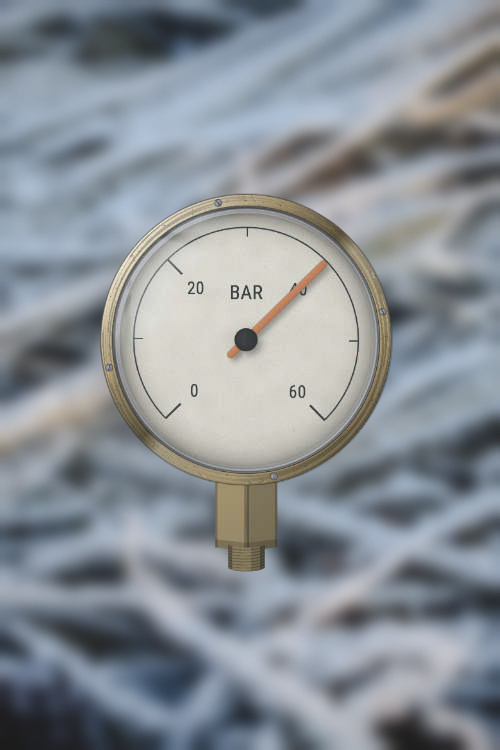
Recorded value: **40** bar
